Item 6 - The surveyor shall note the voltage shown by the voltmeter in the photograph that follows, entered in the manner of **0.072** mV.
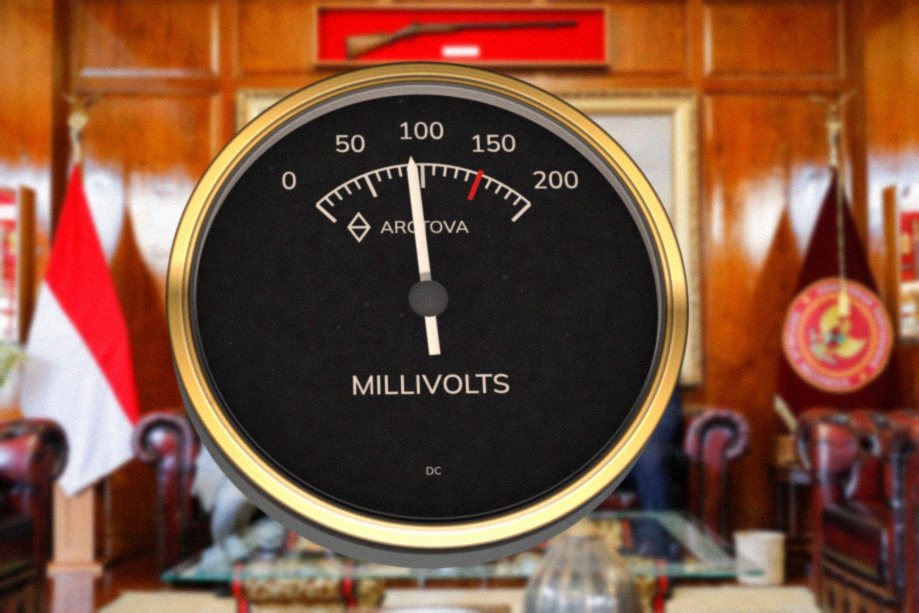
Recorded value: **90** mV
